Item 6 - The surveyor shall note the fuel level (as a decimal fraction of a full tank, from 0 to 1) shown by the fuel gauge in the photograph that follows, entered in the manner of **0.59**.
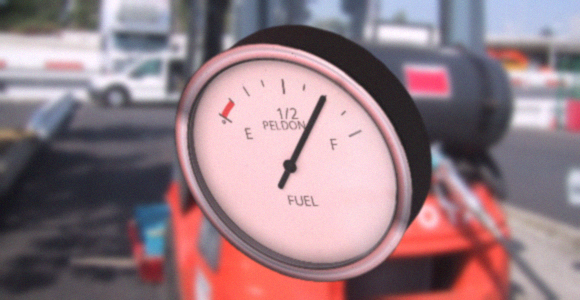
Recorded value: **0.75**
